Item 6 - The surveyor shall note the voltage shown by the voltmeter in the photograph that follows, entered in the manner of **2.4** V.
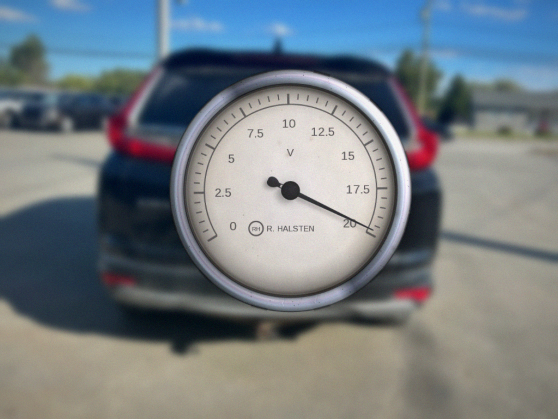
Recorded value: **19.75** V
